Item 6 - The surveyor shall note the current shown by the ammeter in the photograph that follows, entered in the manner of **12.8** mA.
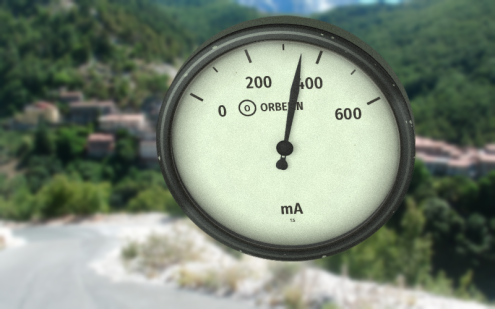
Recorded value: **350** mA
